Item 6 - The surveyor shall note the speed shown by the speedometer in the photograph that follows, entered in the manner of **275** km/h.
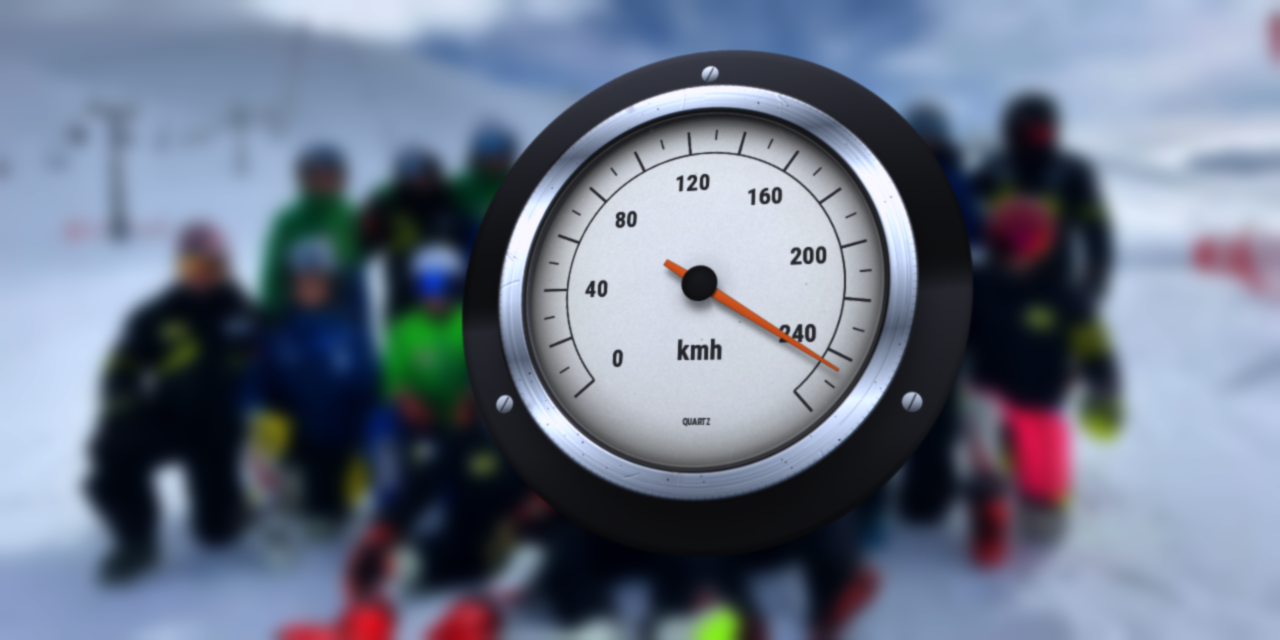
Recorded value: **245** km/h
